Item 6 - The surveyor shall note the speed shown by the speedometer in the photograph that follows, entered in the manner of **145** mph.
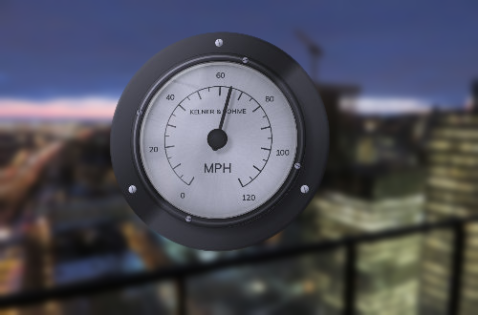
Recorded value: **65** mph
